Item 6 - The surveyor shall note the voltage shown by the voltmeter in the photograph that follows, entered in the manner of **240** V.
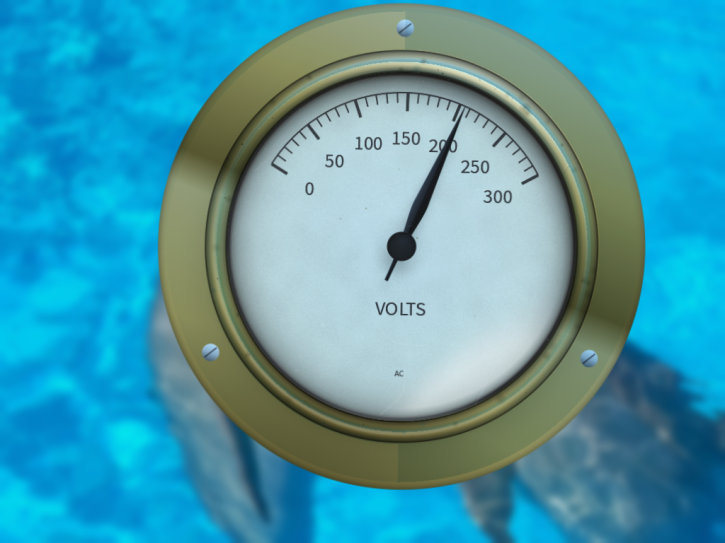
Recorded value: **205** V
